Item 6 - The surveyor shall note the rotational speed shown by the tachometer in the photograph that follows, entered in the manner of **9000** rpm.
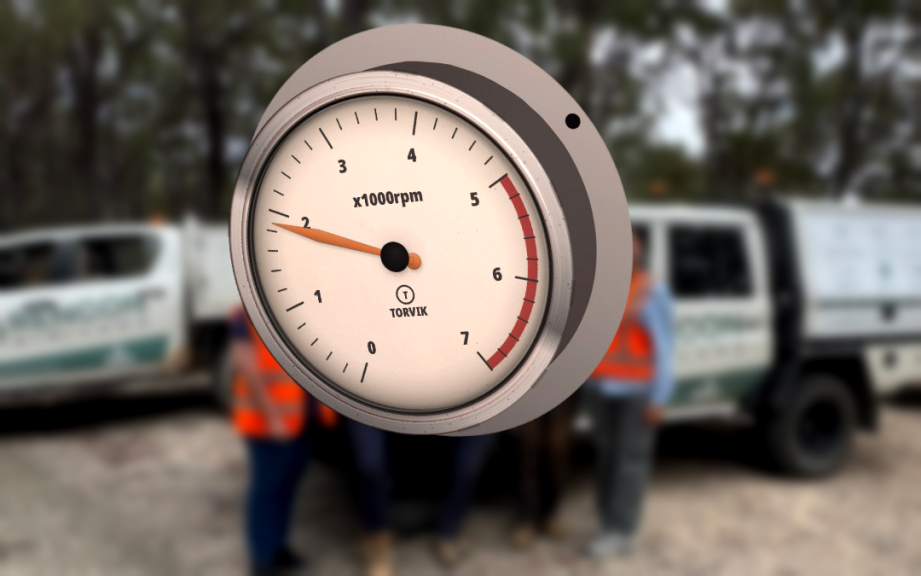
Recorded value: **1900** rpm
